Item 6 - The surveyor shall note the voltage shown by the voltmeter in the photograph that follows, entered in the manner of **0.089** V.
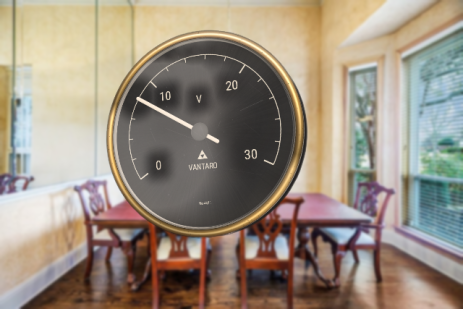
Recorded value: **8** V
